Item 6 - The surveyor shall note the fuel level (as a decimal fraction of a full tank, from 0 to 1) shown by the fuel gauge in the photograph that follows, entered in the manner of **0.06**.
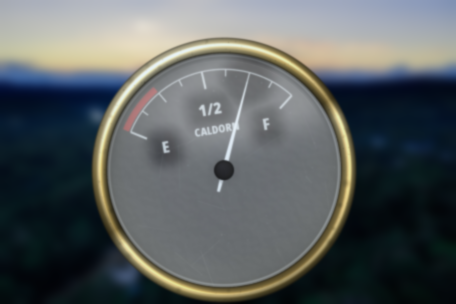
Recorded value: **0.75**
